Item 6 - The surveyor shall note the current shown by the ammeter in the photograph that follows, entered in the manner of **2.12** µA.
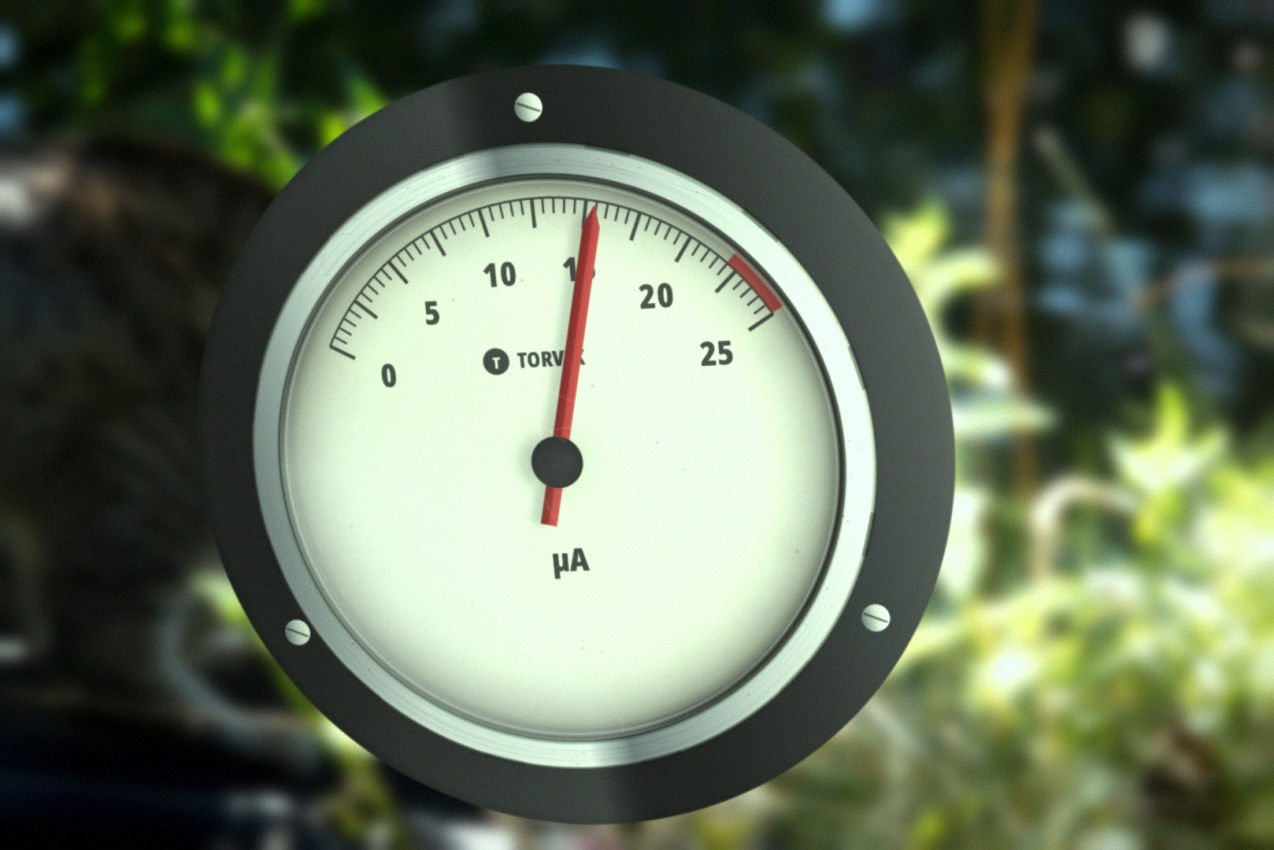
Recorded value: **15.5** µA
